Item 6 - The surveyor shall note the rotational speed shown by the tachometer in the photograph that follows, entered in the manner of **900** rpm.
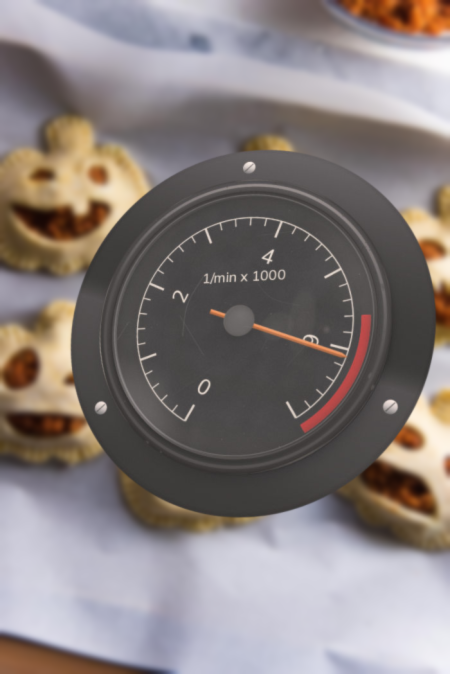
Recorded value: **6100** rpm
